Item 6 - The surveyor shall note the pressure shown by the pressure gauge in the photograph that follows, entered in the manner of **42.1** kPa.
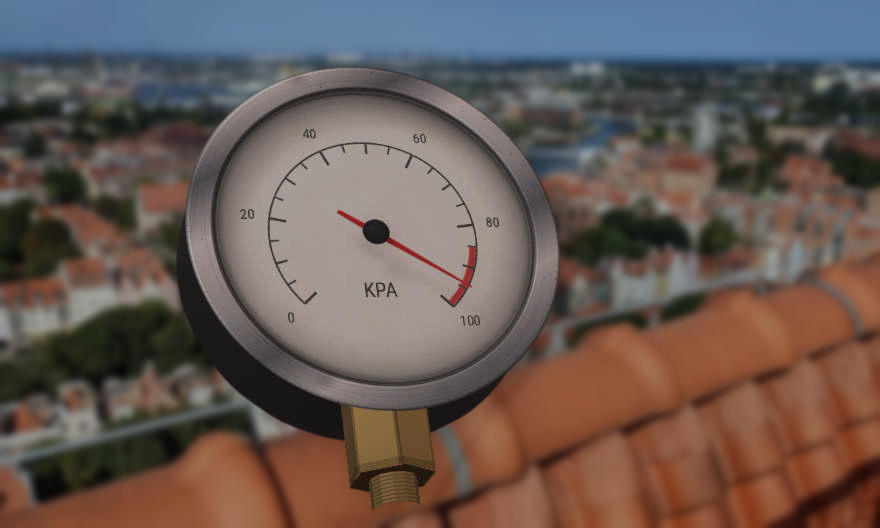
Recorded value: **95** kPa
